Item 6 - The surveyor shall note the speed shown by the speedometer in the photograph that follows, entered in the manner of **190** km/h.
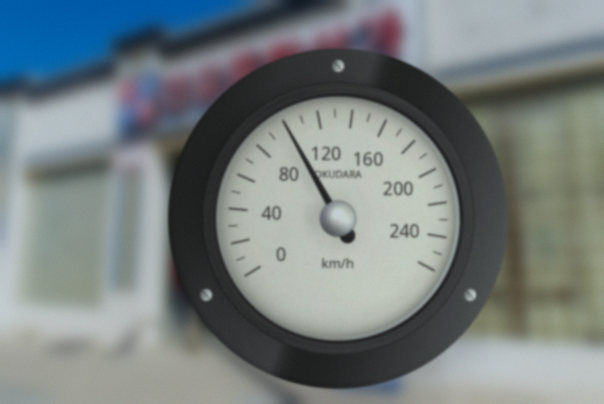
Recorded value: **100** km/h
